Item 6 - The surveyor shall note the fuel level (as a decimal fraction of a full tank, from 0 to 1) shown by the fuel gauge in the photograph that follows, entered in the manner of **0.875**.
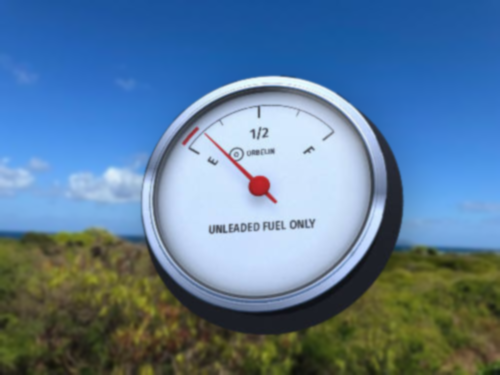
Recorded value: **0.125**
